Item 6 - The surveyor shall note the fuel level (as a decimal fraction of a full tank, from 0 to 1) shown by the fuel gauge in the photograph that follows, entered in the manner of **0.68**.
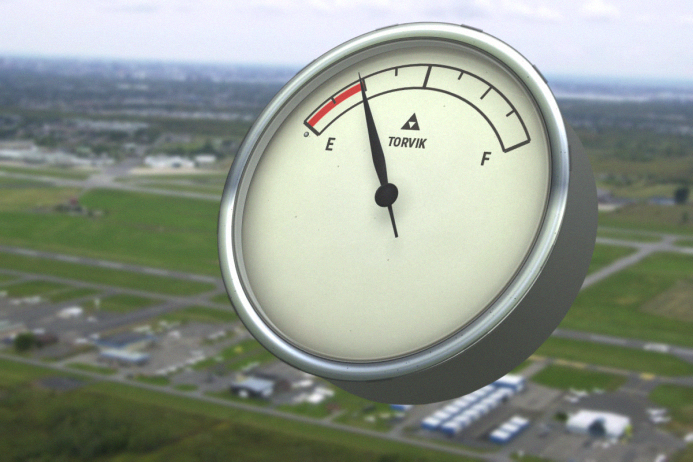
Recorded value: **0.25**
